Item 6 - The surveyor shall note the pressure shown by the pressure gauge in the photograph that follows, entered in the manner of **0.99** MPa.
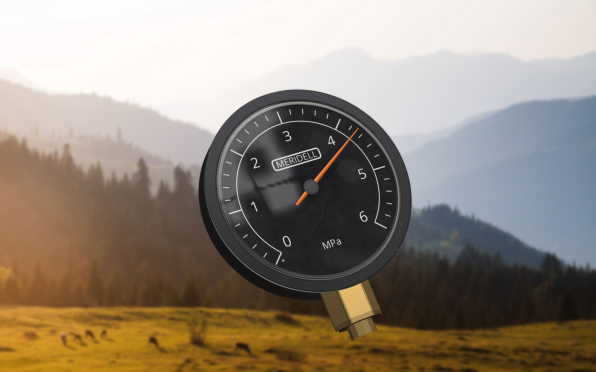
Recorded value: **4.3** MPa
